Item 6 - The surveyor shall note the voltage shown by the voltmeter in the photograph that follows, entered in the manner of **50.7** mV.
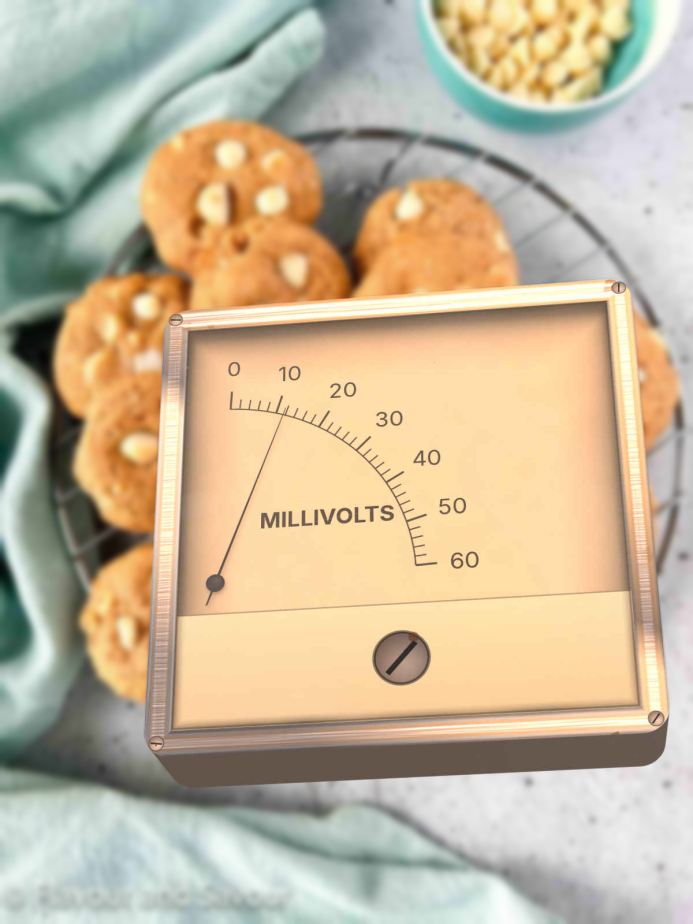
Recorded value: **12** mV
